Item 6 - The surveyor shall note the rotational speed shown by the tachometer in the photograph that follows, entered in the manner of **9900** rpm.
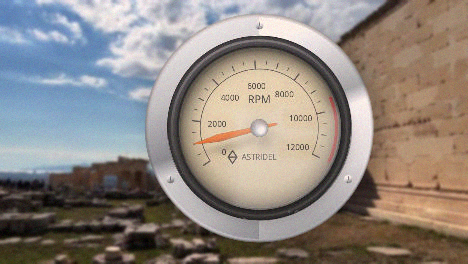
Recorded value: **1000** rpm
